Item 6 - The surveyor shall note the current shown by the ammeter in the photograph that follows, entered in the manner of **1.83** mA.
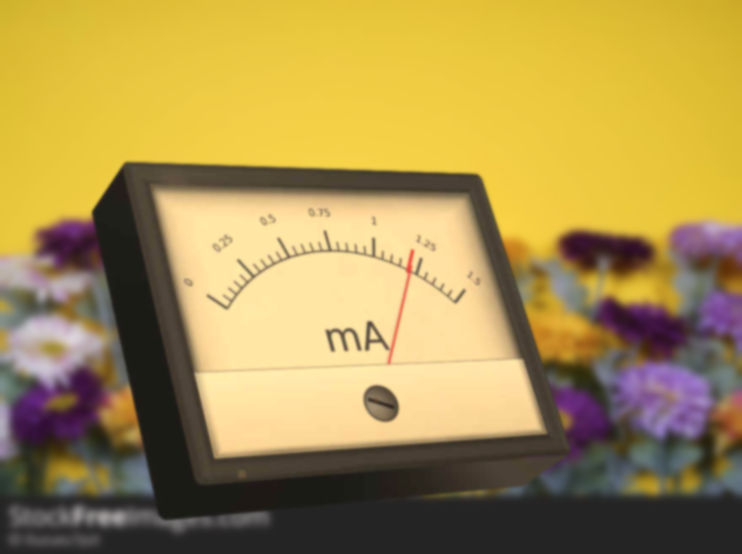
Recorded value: **1.2** mA
